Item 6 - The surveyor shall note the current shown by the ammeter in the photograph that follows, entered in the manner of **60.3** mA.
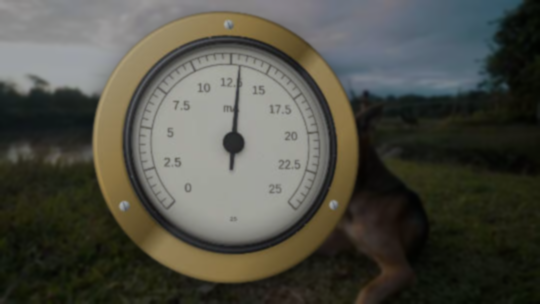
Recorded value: **13** mA
